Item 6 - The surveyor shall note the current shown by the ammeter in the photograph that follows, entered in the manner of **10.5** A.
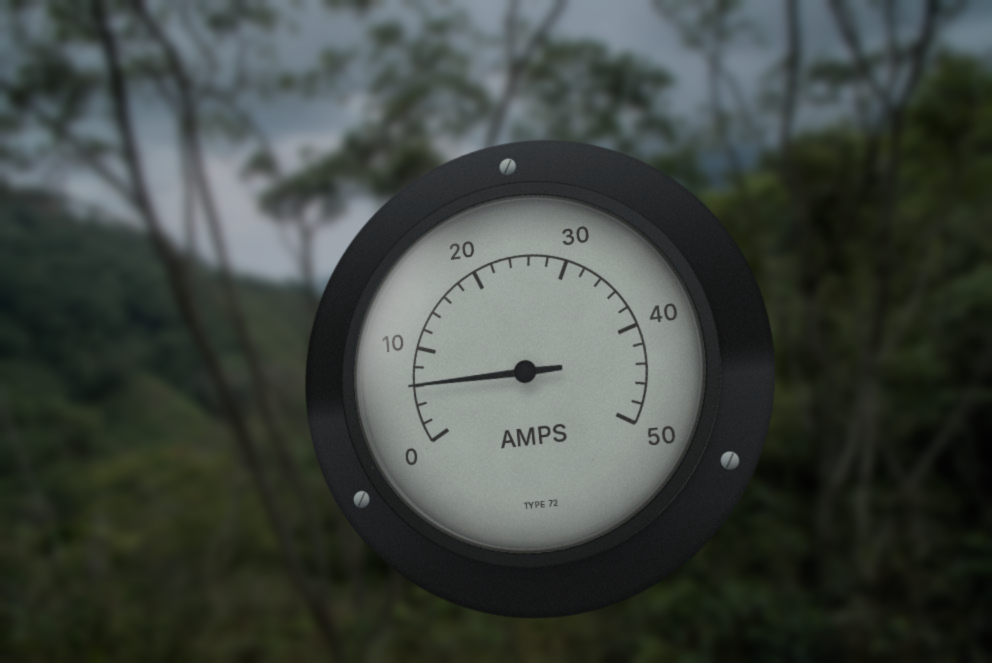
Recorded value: **6** A
